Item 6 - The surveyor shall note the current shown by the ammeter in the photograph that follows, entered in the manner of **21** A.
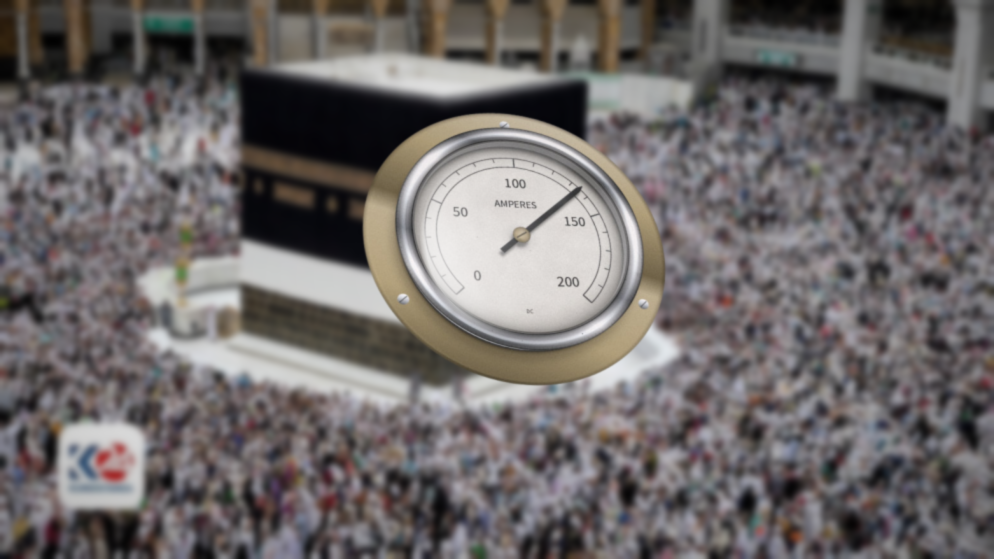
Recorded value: **135** A
